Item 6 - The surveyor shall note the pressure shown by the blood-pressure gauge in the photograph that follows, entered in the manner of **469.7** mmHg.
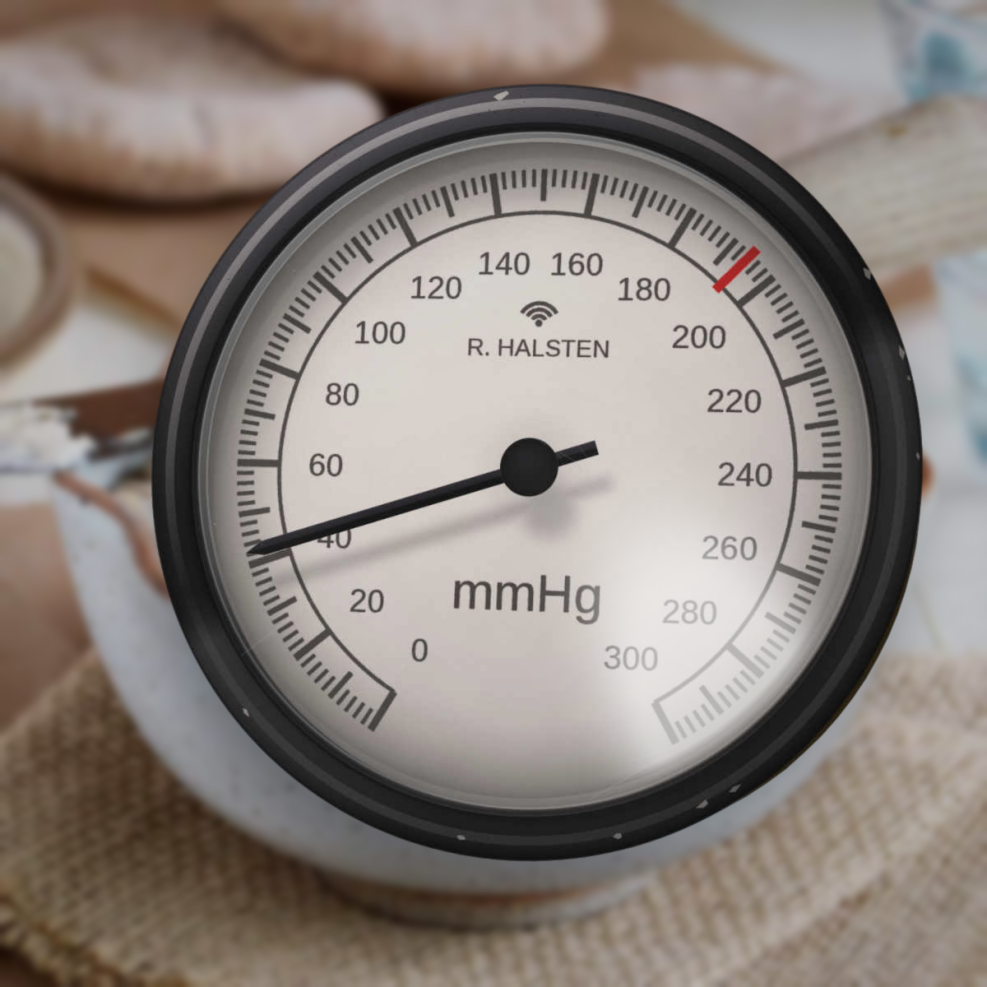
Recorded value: **42** mmHg
